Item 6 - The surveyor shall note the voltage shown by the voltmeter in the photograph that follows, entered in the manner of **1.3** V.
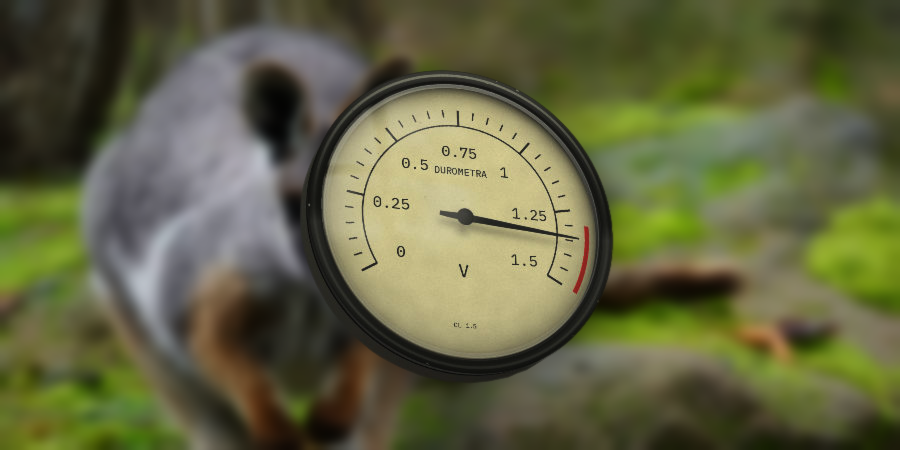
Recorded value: **1.35** V
